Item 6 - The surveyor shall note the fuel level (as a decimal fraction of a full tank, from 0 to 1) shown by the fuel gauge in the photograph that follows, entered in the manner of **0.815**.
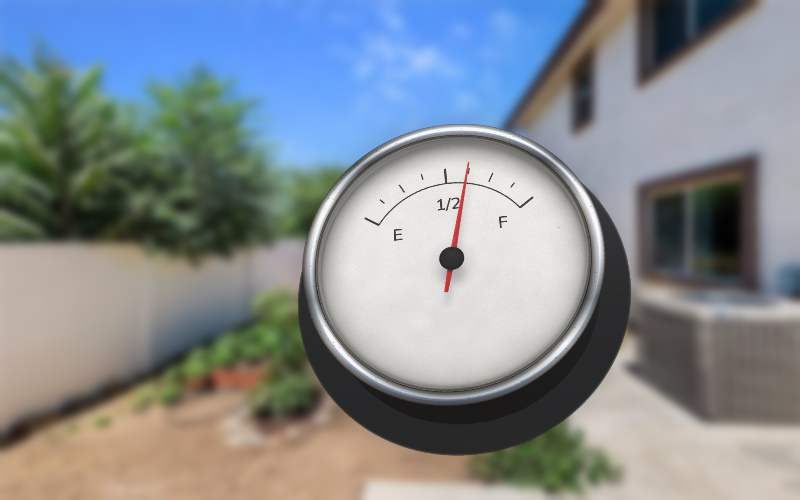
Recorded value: **0.625**
